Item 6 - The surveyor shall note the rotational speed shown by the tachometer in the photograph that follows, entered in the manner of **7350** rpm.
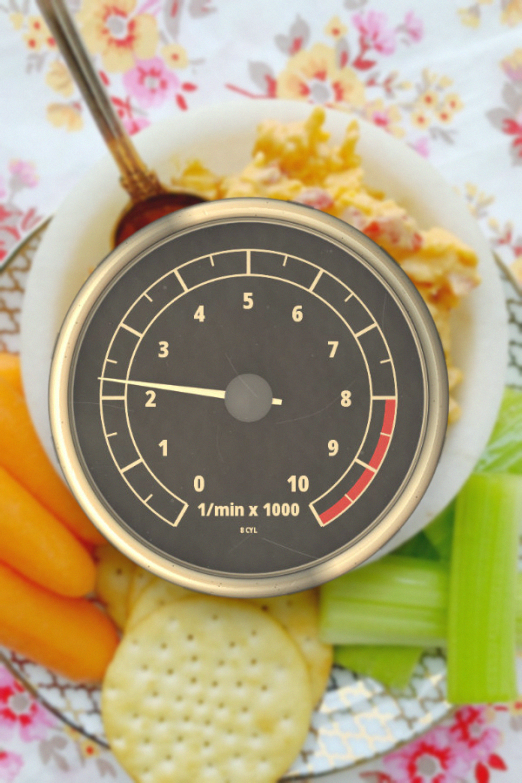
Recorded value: **2250** rpm
